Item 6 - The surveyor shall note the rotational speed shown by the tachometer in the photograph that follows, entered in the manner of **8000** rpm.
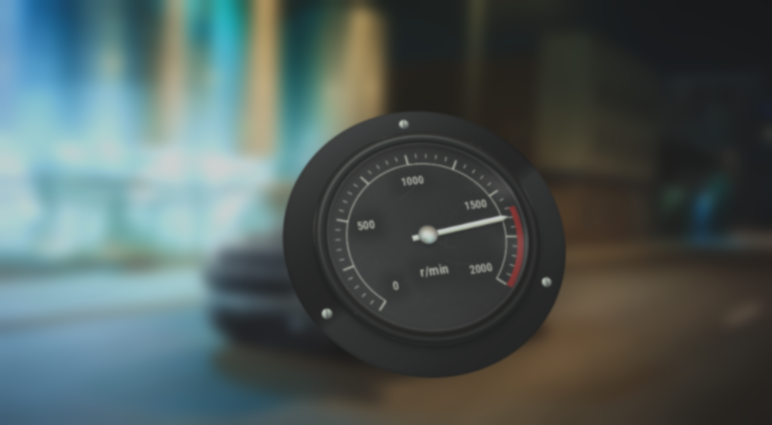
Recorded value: **1650** rpm
